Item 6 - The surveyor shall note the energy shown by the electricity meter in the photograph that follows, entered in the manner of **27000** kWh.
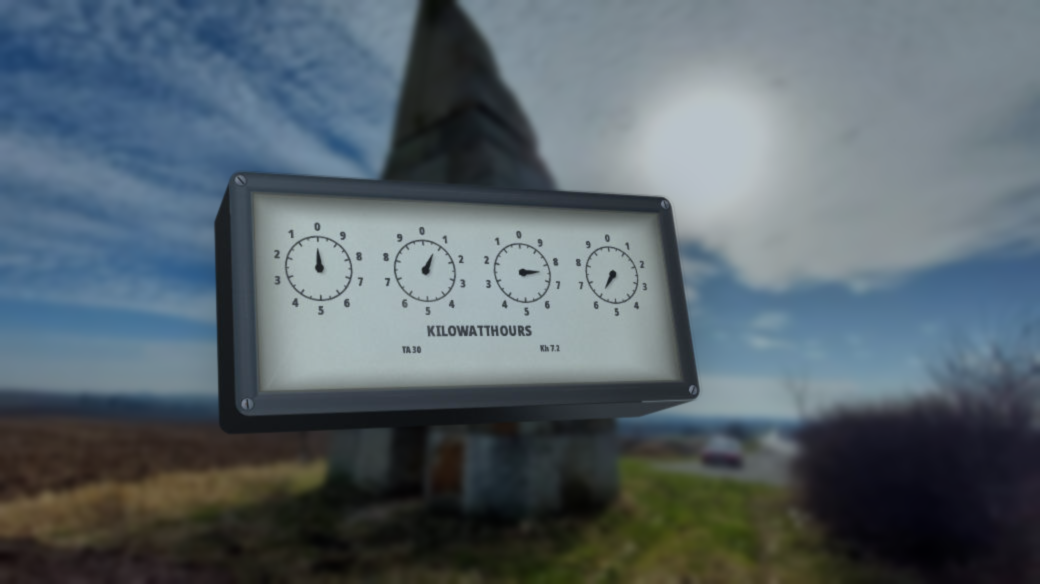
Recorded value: **76** kWh
